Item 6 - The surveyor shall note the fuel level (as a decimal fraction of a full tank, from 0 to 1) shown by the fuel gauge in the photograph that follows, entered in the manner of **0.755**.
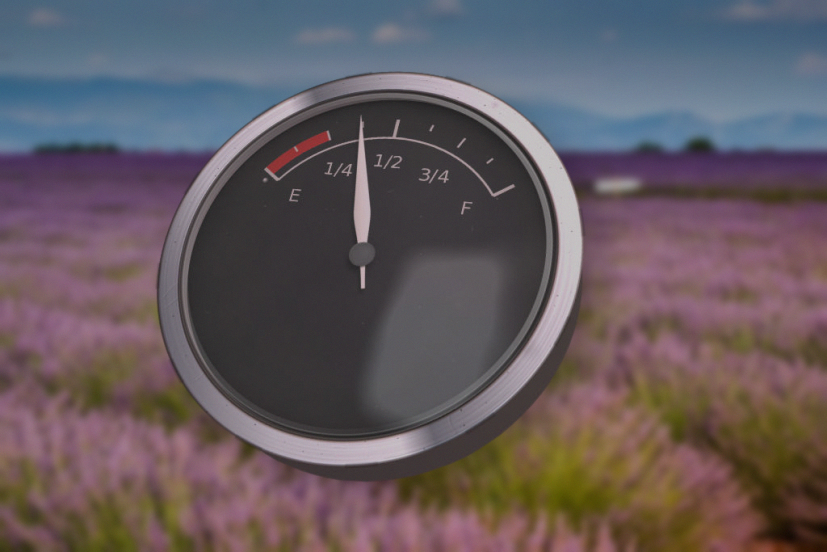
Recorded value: **0.375**
